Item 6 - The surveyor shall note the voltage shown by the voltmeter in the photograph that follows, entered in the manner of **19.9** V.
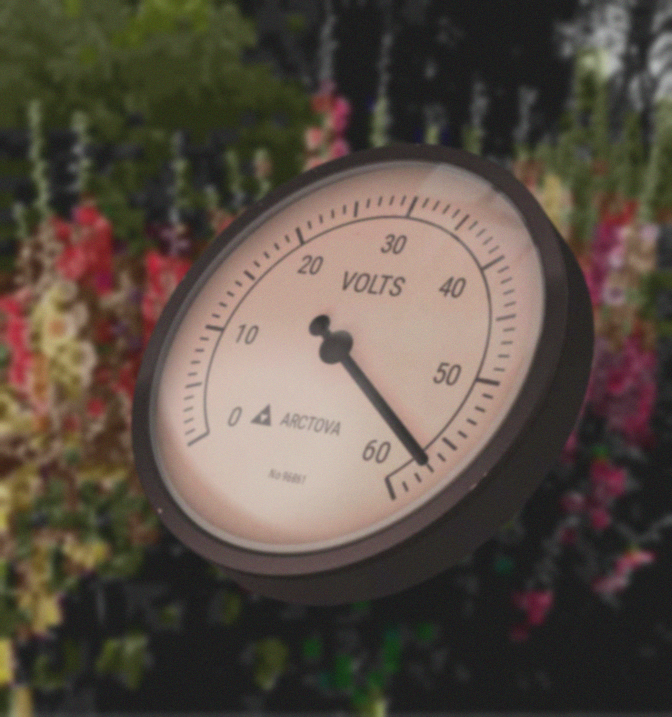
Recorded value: **57** V
